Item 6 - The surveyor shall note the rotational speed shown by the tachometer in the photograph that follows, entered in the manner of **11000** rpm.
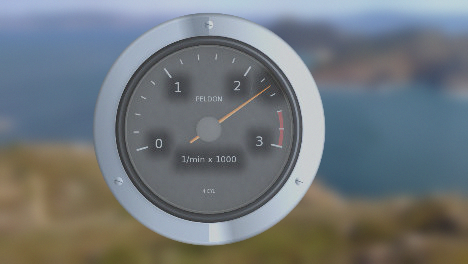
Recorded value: **2300** rpm
